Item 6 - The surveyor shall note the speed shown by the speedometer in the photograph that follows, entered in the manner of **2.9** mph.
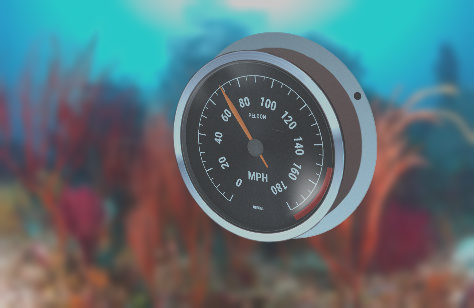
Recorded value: **70** mph
